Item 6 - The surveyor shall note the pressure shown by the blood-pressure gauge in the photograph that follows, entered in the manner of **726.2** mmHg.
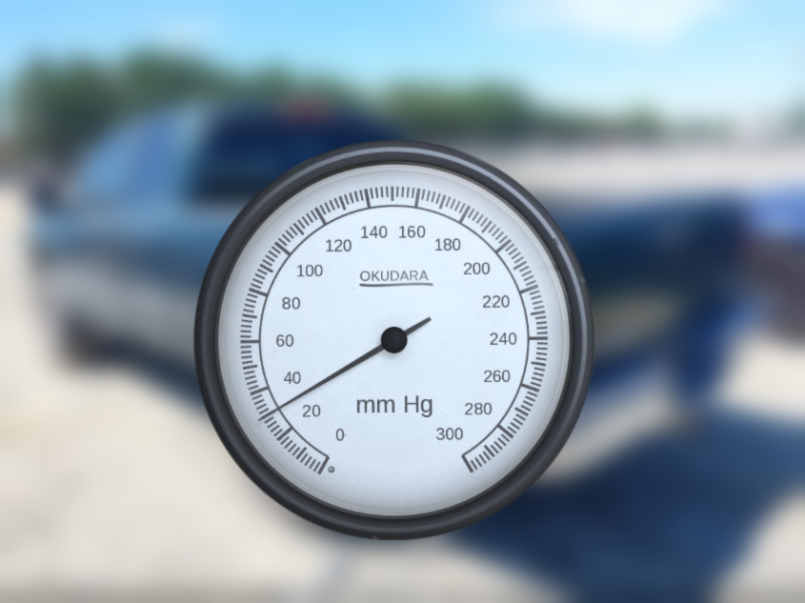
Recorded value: **30** mmHg
